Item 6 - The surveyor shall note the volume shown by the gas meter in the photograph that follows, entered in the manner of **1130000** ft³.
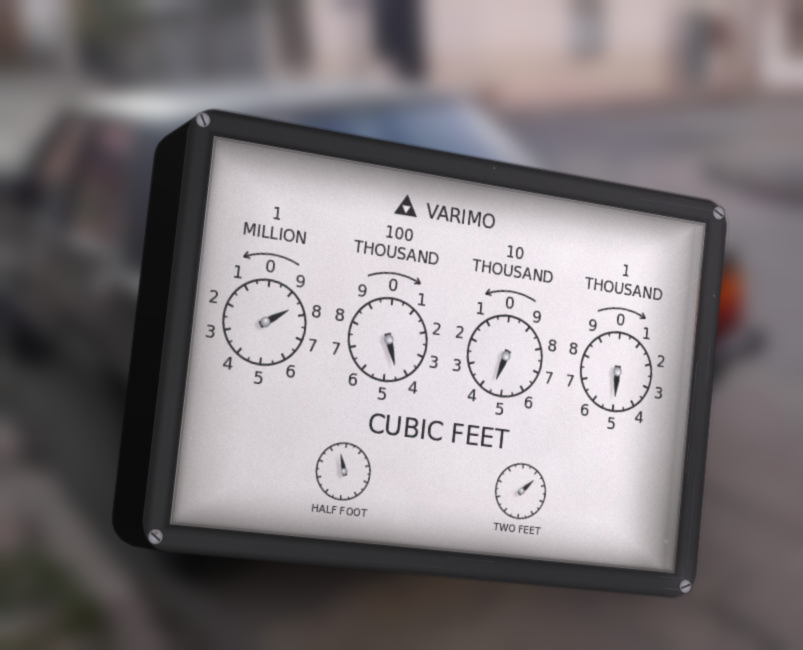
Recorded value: **844500** ft³
